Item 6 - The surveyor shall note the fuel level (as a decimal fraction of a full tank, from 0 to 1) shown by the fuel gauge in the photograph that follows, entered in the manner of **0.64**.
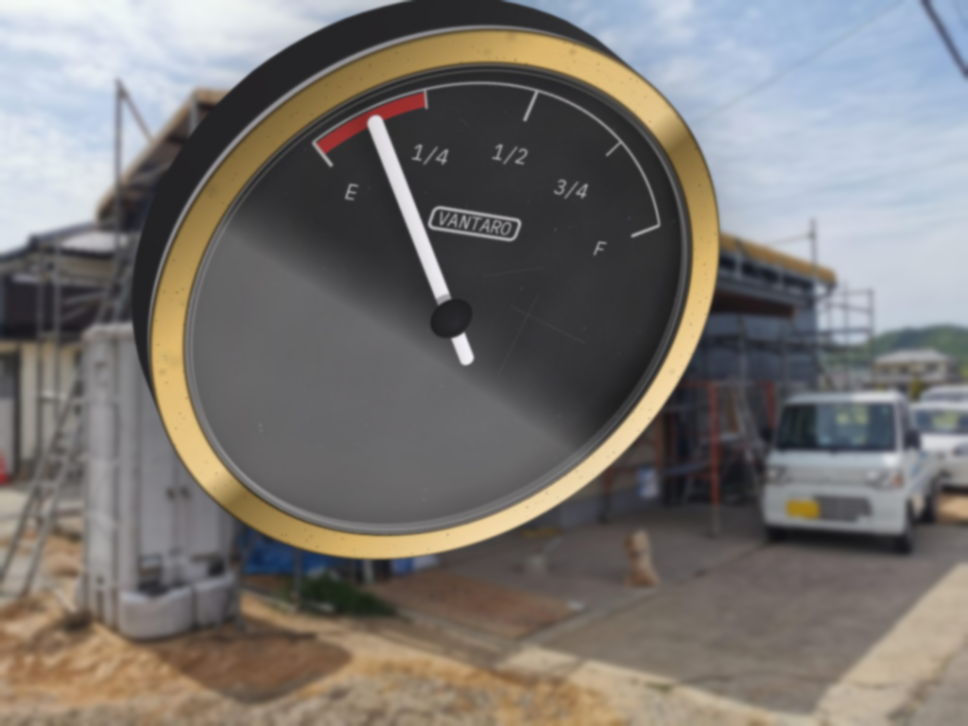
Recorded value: **0.125**
